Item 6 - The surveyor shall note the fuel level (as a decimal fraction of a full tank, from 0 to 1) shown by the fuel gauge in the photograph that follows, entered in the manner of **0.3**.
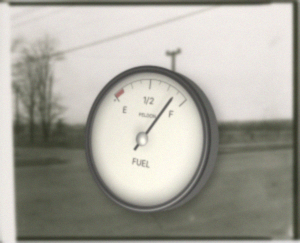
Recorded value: **0.875**
